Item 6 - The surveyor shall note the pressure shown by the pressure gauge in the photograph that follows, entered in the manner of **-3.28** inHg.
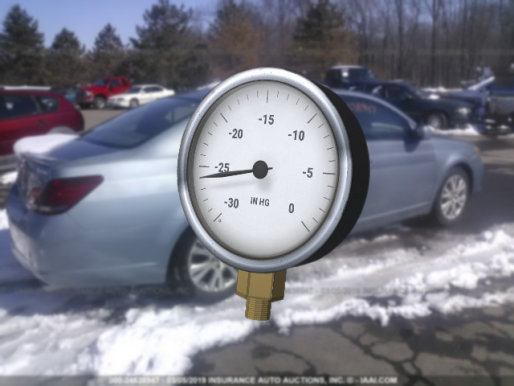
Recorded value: **-26** inHg
